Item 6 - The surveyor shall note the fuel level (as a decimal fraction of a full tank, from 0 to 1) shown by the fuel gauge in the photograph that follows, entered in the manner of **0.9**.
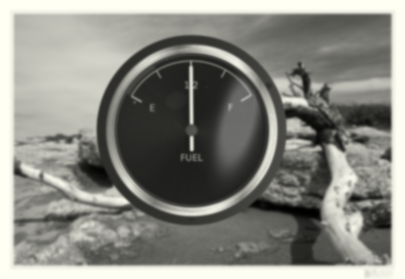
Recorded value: **0.5**
